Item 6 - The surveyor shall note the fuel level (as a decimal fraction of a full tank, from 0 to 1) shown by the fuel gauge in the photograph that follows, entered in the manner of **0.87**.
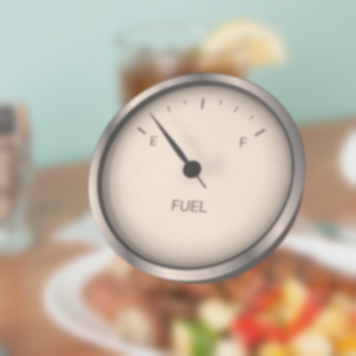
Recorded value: **0.125**
